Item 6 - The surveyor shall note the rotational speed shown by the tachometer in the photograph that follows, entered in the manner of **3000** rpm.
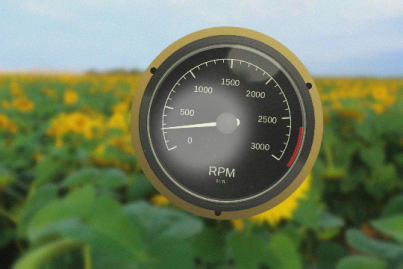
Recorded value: **250** rpm
